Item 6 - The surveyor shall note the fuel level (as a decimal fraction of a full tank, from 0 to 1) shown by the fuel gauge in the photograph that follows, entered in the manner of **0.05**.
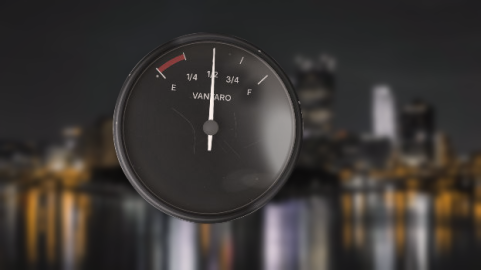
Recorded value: **0.5**
